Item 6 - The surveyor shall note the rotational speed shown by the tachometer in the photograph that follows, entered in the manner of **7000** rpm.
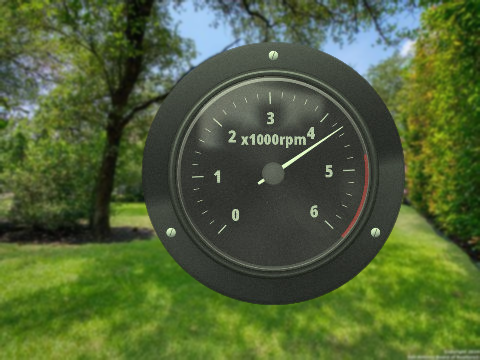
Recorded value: **4300** rpm
